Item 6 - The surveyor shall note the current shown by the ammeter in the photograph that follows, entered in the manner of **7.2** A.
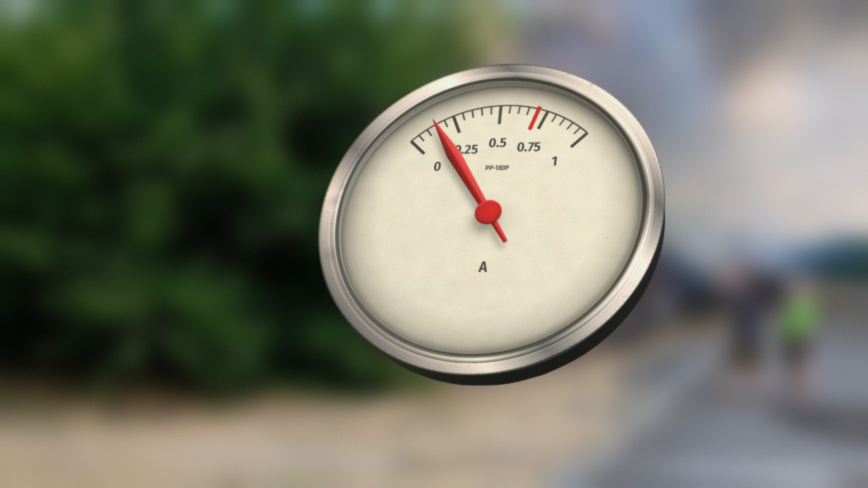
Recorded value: **0.15** A
